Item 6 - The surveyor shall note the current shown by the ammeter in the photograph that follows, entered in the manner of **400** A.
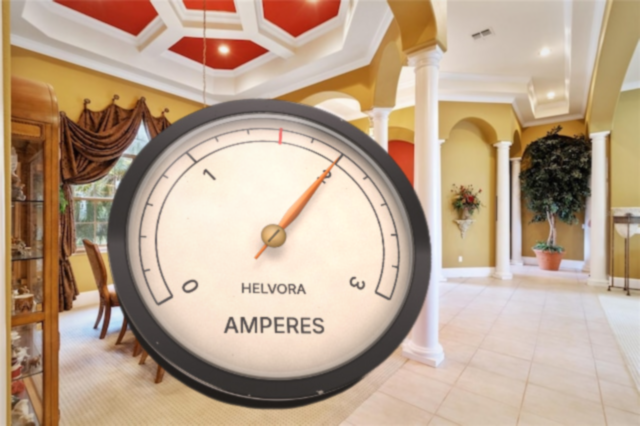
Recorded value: **2** A
